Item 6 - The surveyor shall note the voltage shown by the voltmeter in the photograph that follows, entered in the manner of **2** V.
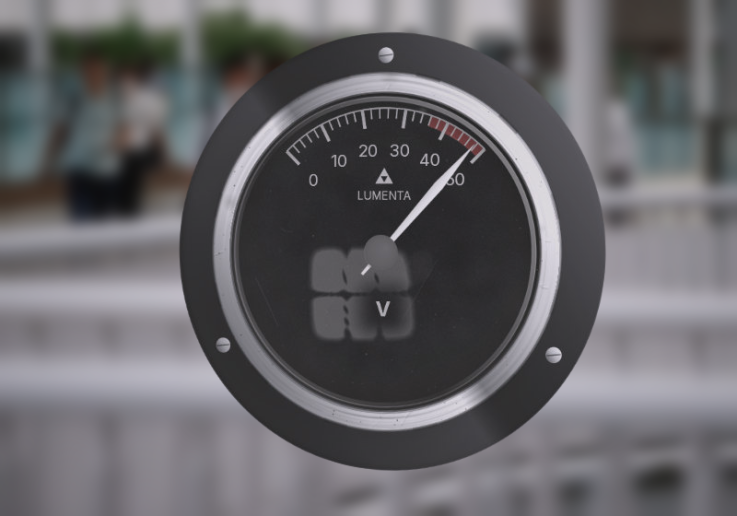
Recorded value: **48** V
